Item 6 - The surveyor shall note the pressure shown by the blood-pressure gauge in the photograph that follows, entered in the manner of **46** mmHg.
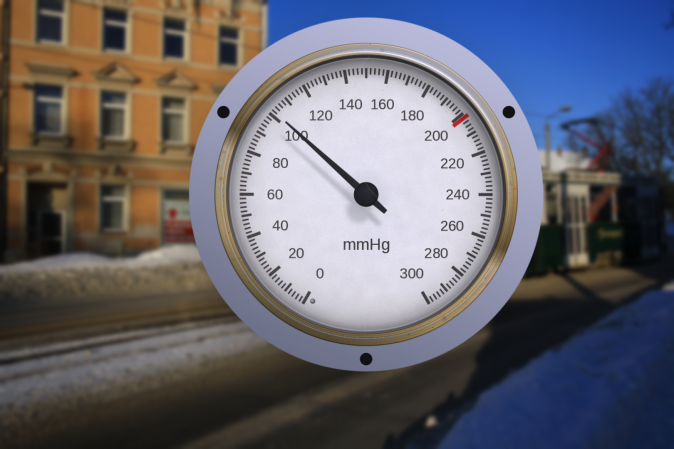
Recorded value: **102** mmHg
